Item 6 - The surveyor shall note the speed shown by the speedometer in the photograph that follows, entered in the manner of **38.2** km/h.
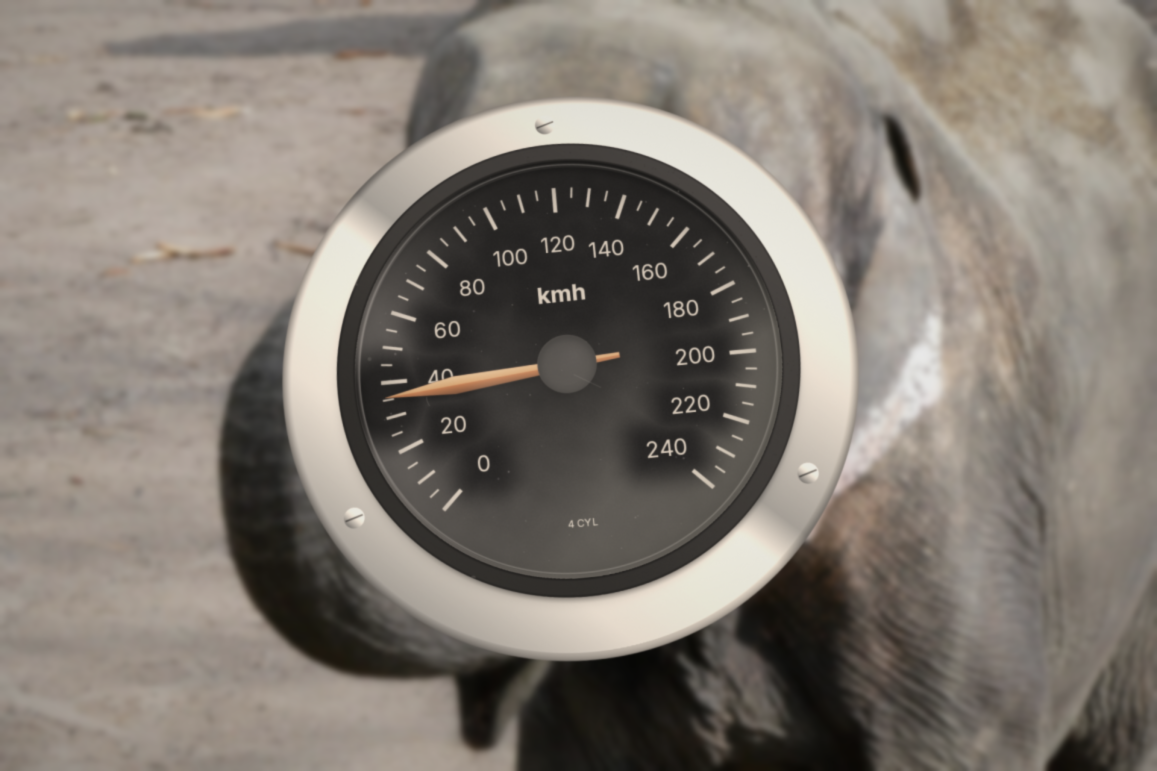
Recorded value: **35** km/h
